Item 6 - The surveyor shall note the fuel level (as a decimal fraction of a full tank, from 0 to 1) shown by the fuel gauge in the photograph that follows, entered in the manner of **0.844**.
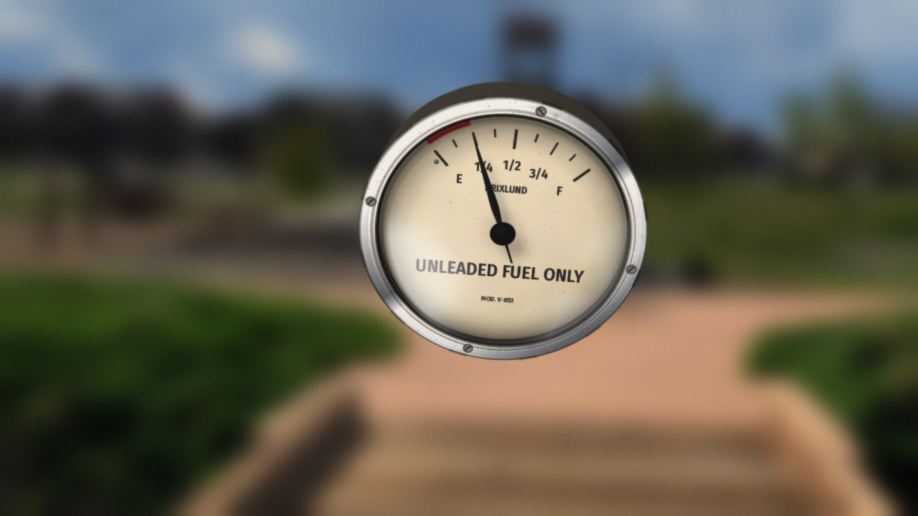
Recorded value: **0.25**
